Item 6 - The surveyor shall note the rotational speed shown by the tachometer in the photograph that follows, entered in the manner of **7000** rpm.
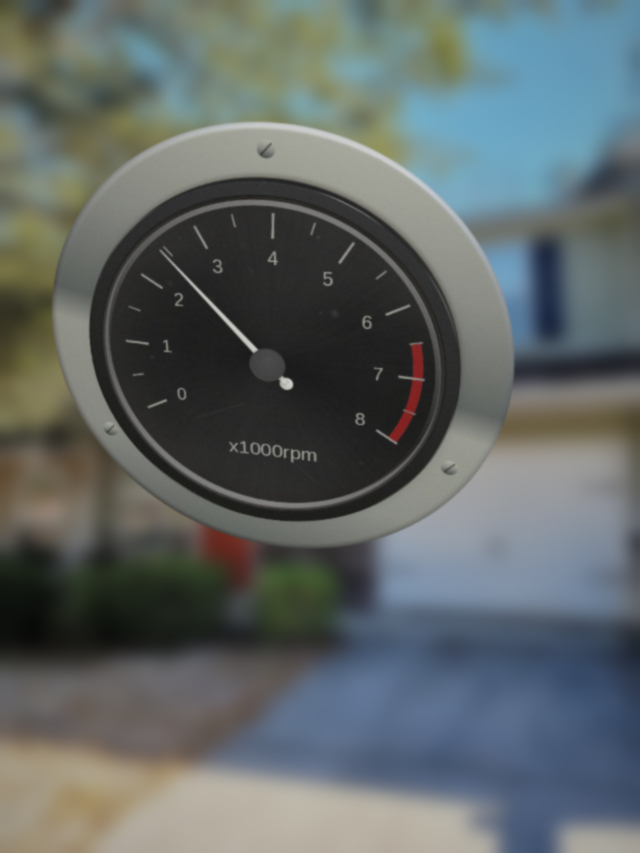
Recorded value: **2500** rpm
